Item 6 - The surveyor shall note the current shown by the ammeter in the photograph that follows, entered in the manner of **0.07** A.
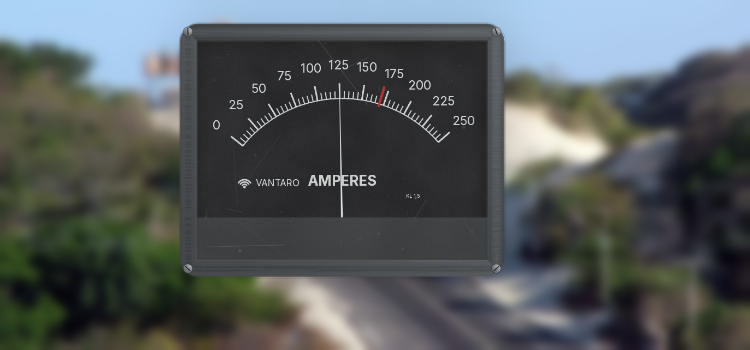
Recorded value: **125** A
